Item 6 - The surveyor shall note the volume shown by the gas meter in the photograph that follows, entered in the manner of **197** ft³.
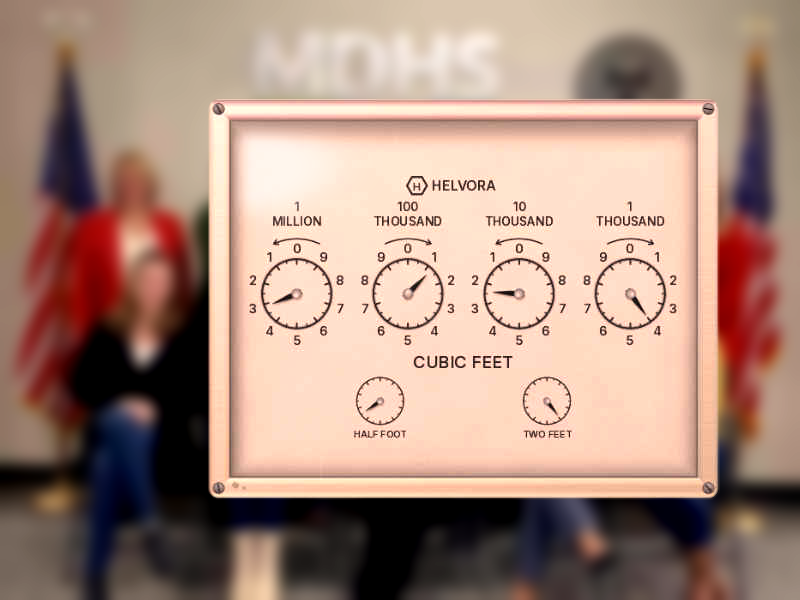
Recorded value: **312400** ft³
